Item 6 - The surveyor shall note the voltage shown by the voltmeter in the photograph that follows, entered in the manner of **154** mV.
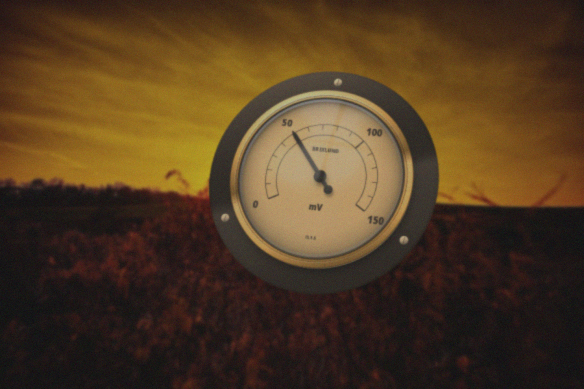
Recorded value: **50** mV
